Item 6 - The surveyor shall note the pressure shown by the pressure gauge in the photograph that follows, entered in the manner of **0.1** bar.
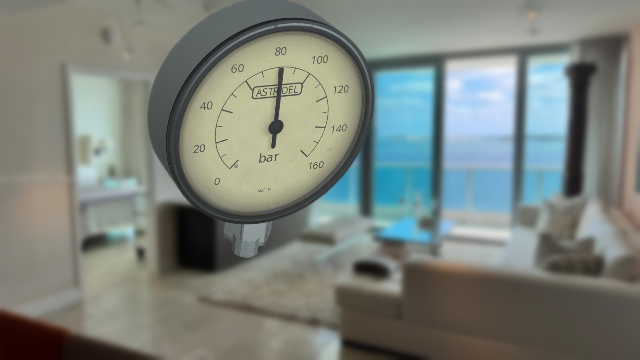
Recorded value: **80** bar
